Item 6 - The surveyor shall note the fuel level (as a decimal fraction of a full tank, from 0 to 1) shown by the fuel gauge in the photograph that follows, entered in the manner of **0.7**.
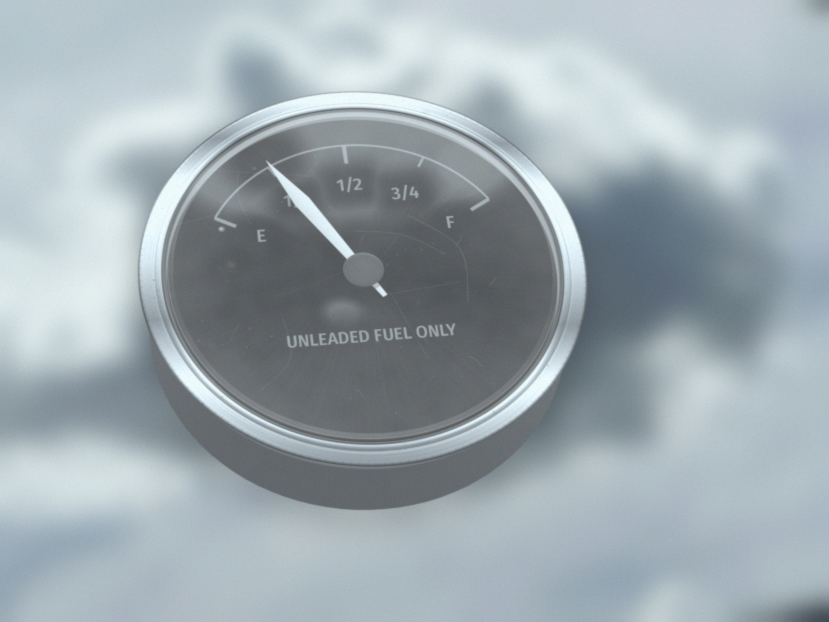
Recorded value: **0.25**
